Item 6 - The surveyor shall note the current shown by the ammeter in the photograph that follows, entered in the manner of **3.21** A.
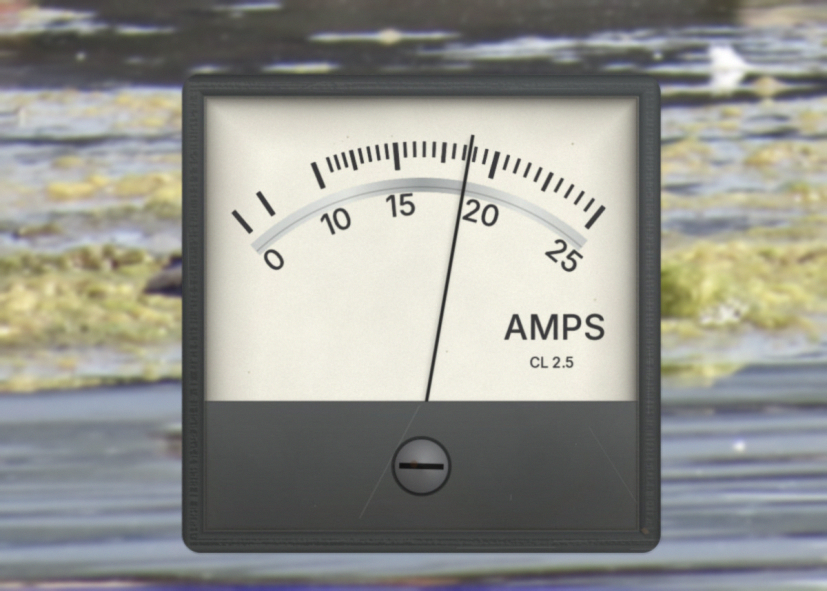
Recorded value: **18.75** A
